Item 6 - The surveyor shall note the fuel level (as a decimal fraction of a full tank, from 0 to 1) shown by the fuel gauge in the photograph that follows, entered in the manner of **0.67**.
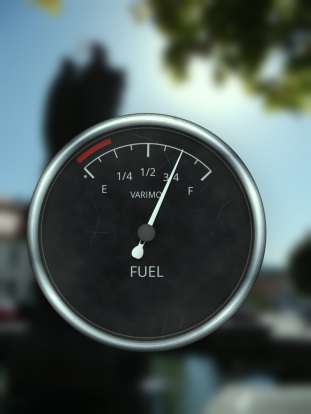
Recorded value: **0.75**
